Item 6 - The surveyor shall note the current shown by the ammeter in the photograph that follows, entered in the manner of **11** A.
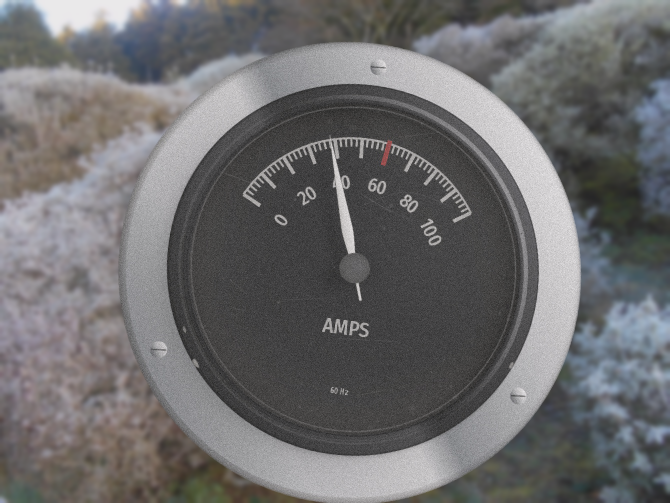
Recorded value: **38** A
